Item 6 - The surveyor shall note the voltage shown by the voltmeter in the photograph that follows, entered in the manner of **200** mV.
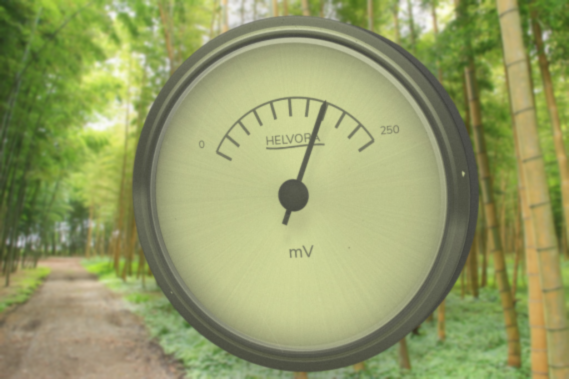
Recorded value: **175** mV
